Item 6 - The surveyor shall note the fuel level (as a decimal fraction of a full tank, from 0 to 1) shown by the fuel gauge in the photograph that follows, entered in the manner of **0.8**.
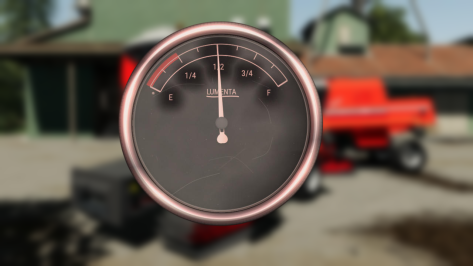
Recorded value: **0.5**
